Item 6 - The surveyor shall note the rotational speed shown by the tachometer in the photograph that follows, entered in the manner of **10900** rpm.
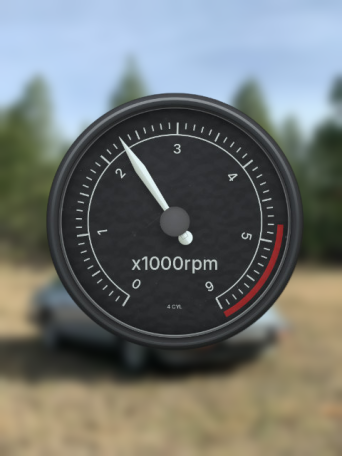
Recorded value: **2300** rpm
